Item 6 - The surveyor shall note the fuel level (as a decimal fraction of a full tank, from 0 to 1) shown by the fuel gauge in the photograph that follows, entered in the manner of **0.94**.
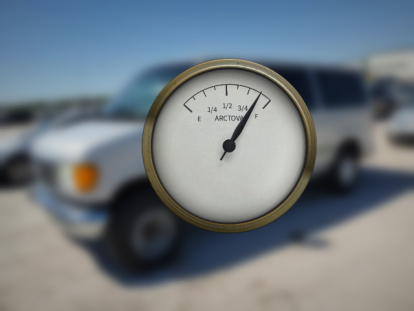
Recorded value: **0.875**
